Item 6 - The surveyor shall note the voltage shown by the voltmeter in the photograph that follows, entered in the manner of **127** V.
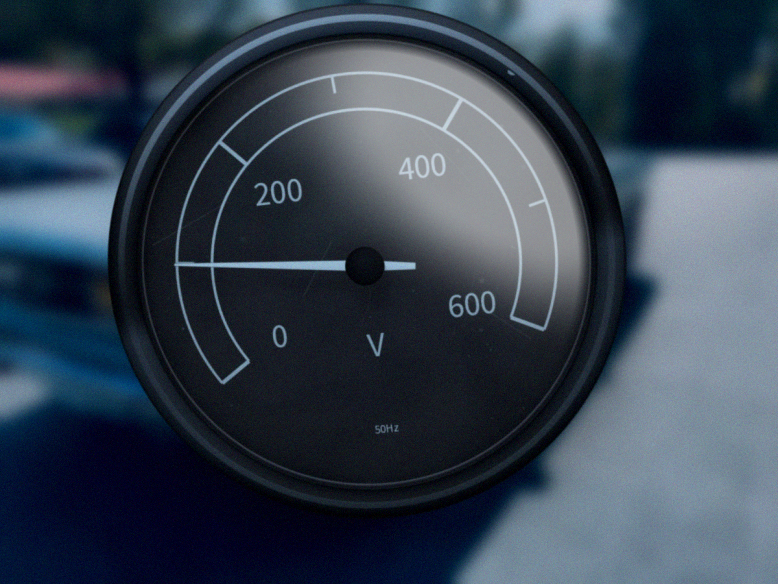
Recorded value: **100** V
